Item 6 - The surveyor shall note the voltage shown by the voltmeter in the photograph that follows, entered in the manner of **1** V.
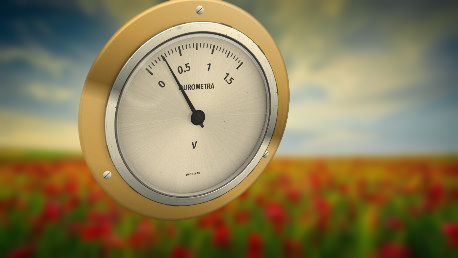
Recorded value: **0.25** V
